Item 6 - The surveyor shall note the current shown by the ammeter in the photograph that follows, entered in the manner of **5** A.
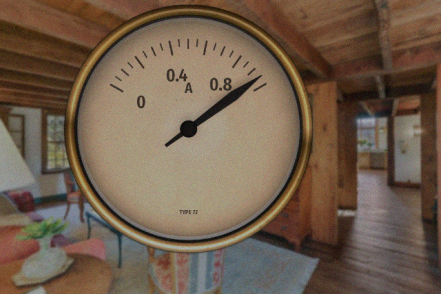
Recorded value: **0.95** A
